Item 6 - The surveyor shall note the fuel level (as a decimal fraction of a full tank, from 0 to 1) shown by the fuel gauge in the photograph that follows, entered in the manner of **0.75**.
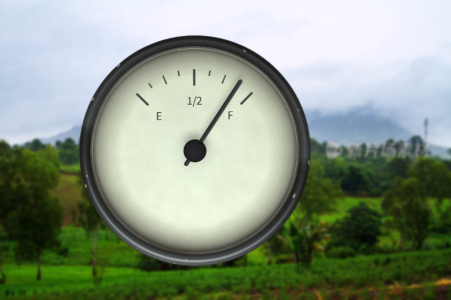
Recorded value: **0.875**
